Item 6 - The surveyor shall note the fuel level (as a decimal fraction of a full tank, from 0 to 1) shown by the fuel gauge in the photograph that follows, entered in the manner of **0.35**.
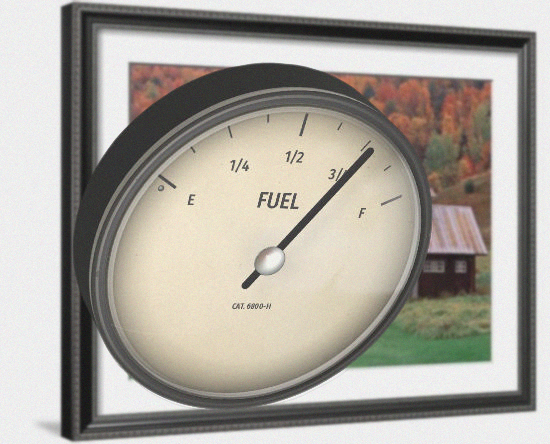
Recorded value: **0.75**
